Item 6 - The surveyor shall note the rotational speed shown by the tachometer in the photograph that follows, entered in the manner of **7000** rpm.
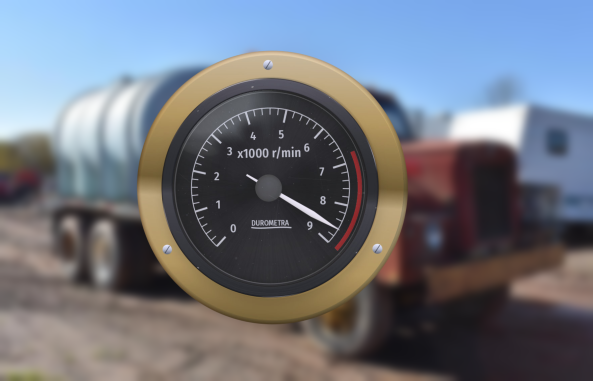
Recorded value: **8600** rpm
